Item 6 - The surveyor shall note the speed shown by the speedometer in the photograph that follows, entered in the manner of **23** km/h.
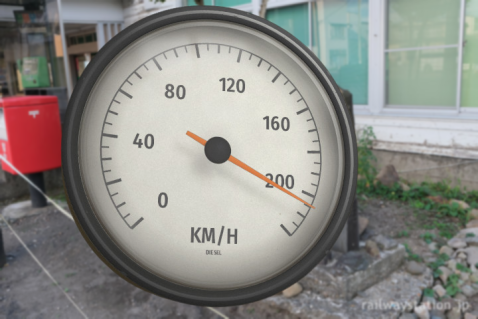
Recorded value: **205** km/h
